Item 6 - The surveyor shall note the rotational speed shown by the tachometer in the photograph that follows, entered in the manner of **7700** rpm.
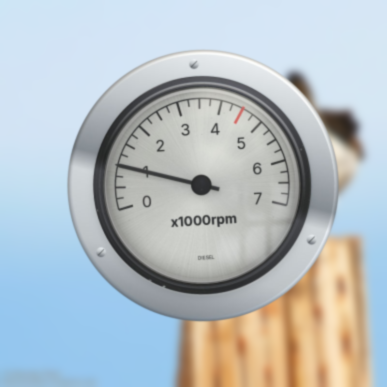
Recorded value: **1000** rpm
